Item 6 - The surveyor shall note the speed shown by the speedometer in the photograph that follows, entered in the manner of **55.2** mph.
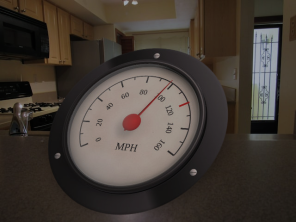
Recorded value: **100** mph
